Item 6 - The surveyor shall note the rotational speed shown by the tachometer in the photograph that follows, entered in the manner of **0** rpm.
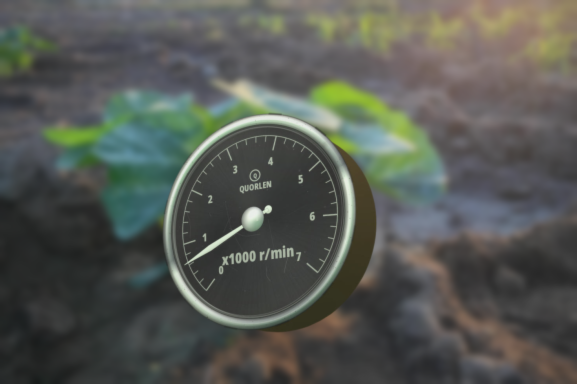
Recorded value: **600** rpm
